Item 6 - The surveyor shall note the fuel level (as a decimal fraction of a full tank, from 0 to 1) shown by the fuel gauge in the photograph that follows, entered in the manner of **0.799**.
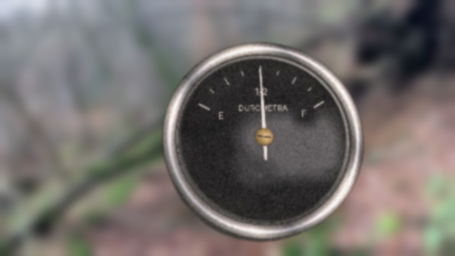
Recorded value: **0.5**
